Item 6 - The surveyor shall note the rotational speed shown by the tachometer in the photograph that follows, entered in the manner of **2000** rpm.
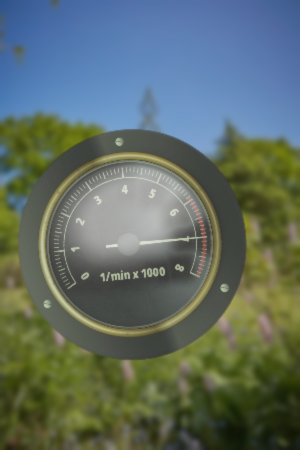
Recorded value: **7000** rpm
